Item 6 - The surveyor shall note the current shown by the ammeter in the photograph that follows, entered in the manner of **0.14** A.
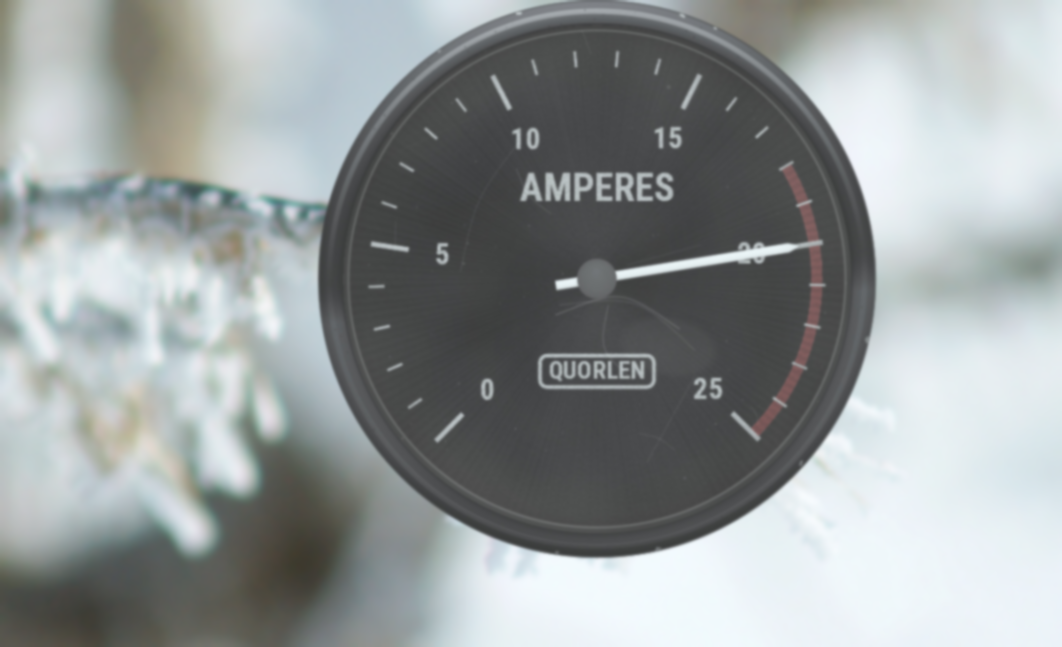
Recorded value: **20** A
